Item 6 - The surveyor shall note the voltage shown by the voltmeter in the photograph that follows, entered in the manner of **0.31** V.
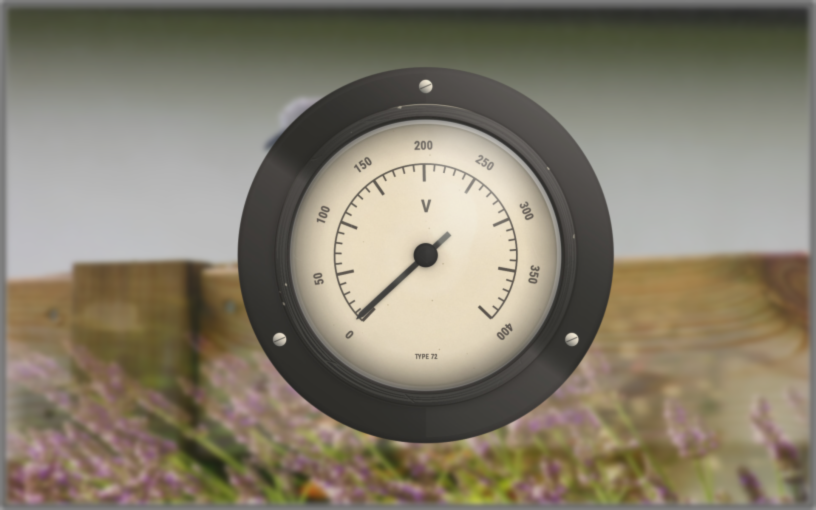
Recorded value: **5** V
